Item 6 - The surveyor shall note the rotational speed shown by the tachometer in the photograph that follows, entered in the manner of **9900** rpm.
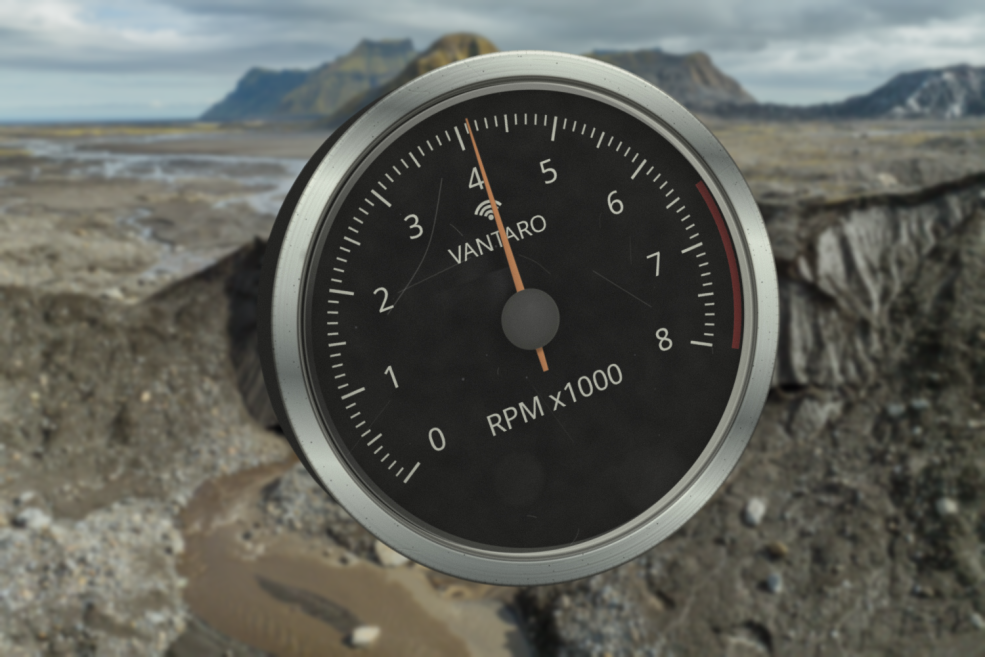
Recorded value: **4100** rpm
